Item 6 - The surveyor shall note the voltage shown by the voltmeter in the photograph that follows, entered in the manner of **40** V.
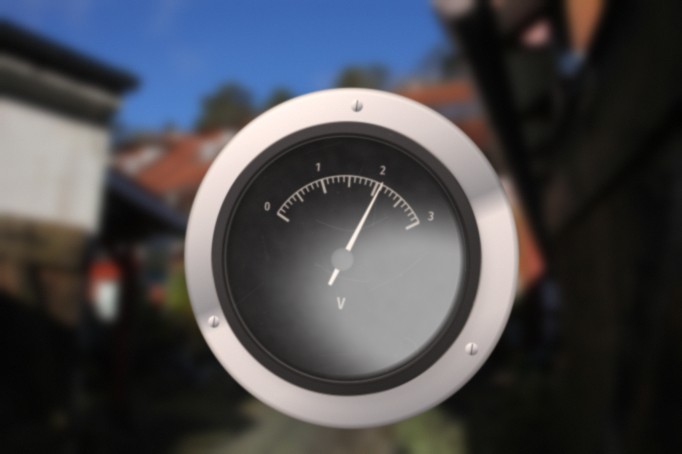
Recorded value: **2.1** V
